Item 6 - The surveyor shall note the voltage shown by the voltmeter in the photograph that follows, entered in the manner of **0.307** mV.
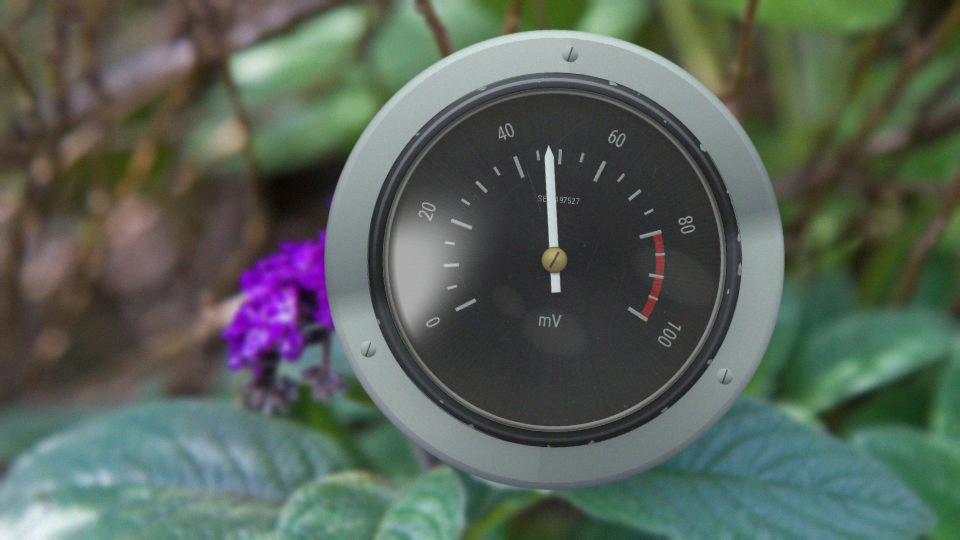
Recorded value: **47.5** mV
